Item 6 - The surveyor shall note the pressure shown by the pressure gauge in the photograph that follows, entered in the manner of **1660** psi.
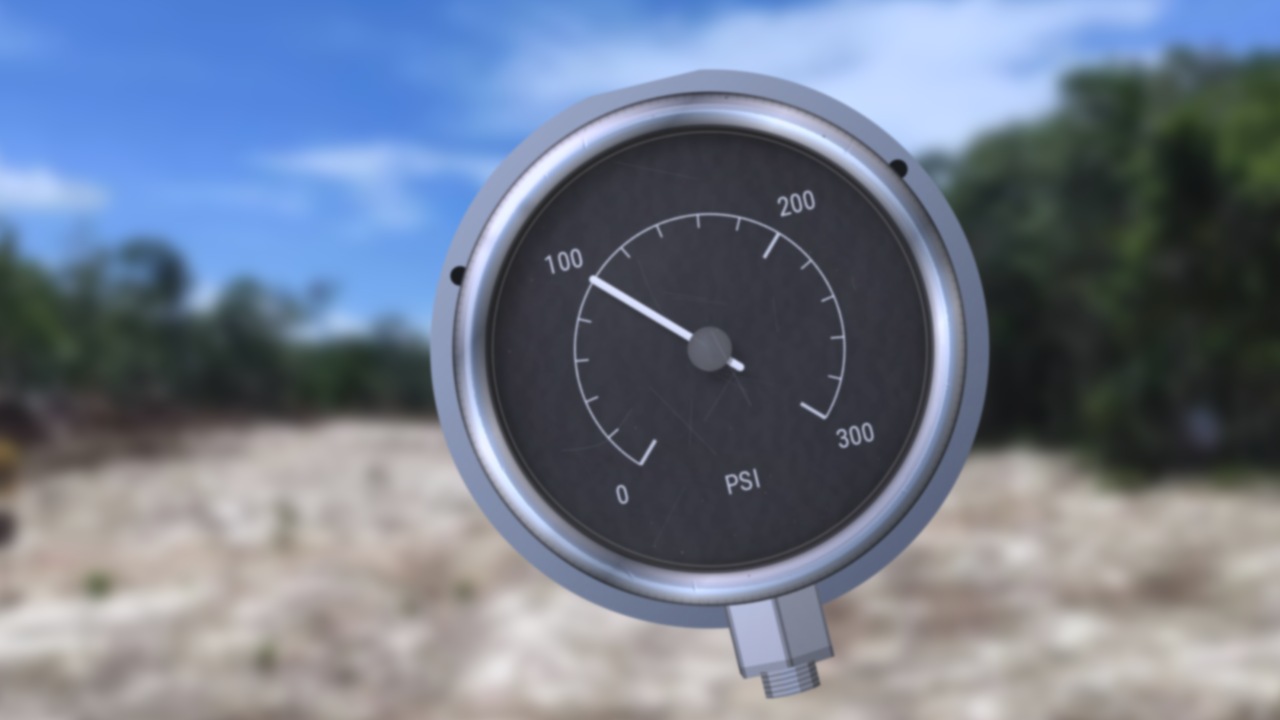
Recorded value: **100** psi
